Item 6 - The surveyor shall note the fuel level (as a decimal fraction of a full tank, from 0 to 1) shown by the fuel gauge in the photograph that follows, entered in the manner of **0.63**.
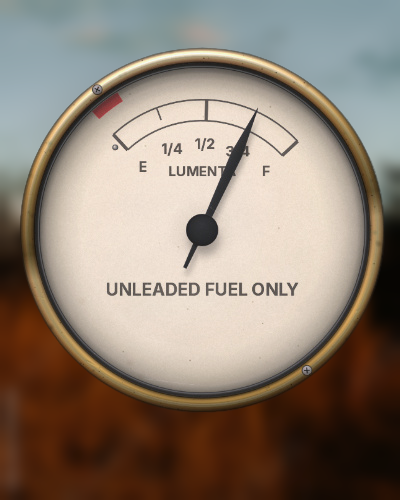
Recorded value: **0.75**
